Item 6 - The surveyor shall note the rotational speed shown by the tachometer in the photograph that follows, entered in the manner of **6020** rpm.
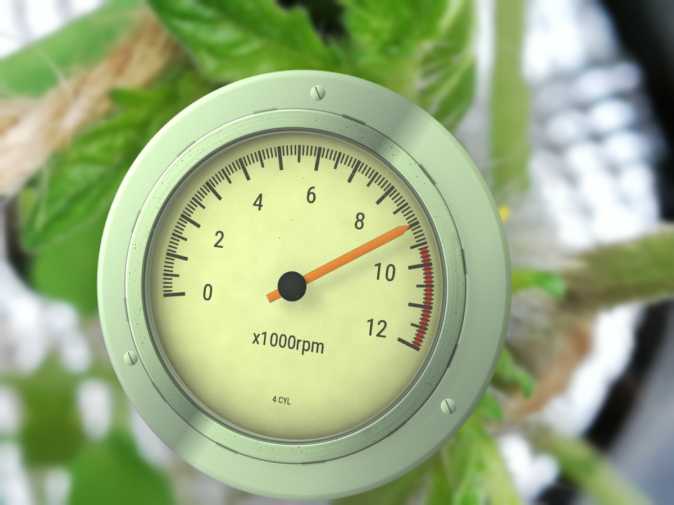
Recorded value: **9000** rpm
